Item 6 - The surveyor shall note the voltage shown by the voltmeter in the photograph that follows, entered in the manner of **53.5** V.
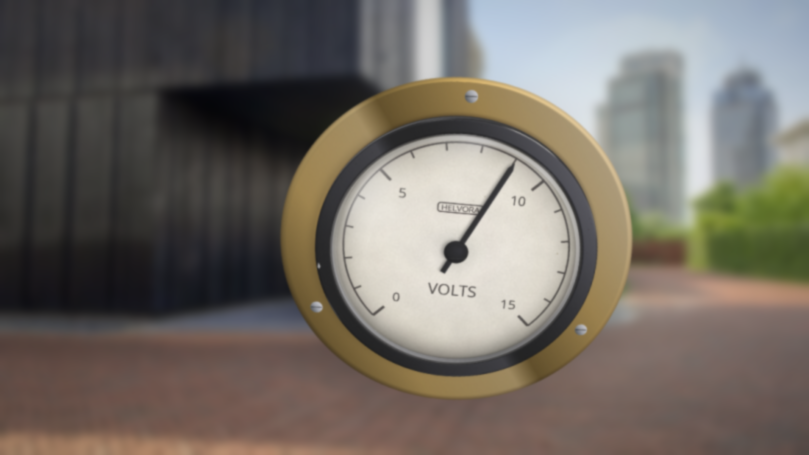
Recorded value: **9** V
